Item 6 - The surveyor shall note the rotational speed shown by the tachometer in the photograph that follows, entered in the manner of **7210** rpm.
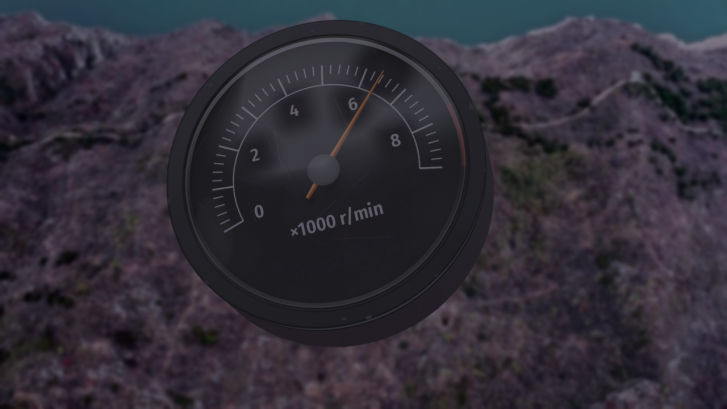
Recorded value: **6400** rpm
